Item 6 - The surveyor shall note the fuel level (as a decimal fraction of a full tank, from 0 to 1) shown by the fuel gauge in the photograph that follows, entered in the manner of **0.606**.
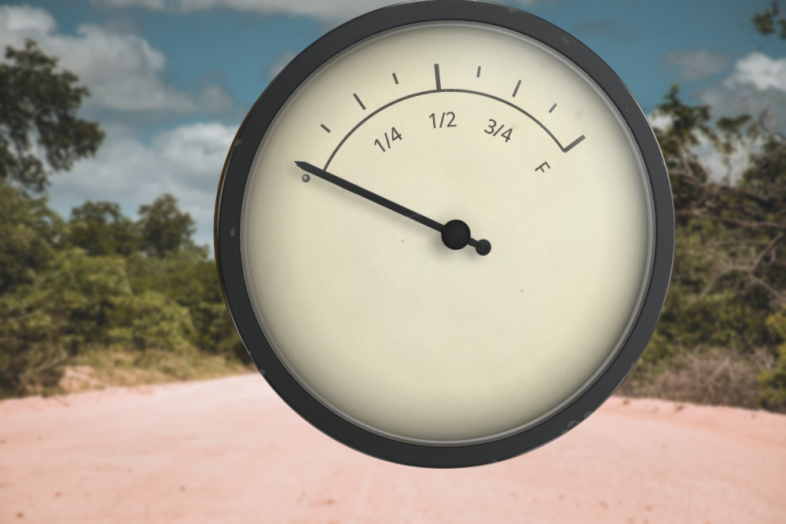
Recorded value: **0**
